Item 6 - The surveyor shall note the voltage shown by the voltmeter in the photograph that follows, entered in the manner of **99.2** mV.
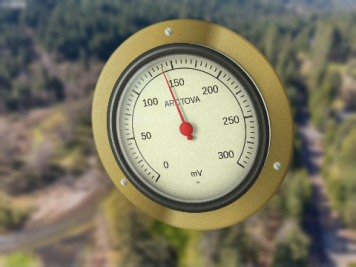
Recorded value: **140** mV
